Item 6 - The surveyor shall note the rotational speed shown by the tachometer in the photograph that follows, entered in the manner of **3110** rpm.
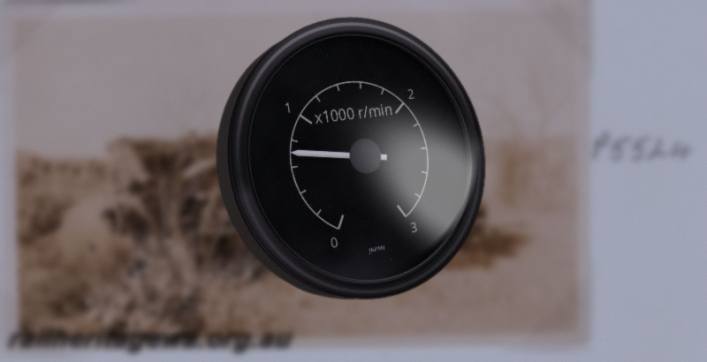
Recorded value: **700** rpm
